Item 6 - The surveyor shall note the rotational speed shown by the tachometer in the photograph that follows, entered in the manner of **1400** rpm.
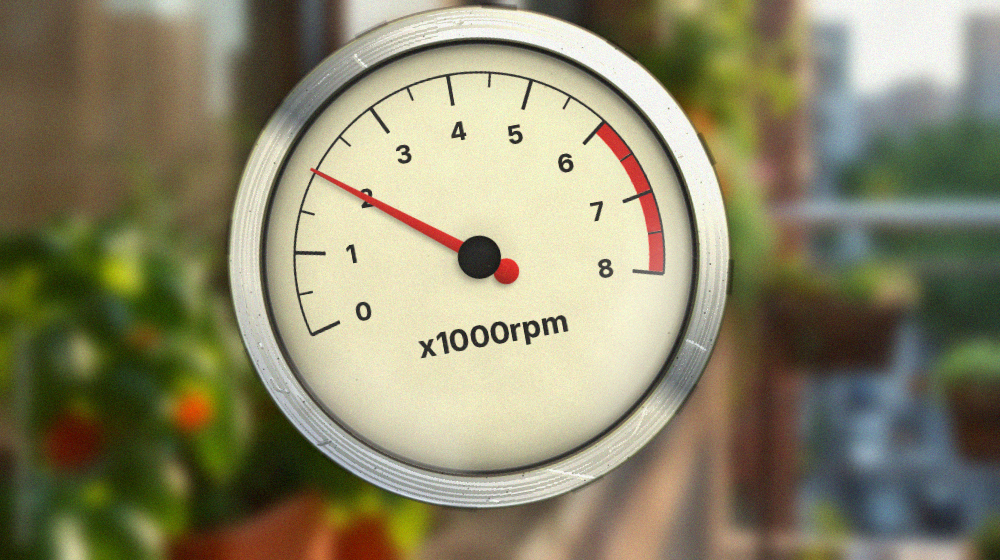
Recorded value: **2000** rpm
